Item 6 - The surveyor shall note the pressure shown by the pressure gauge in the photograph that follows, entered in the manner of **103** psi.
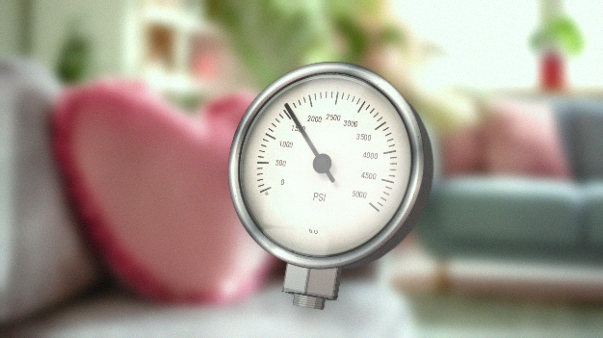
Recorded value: **1600** psi
